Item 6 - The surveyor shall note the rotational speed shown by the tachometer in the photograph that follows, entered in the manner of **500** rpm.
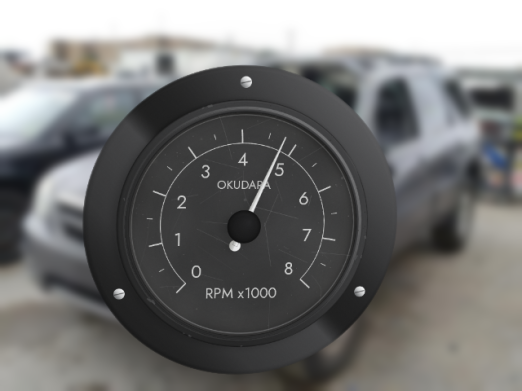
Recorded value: **4750** rpm
